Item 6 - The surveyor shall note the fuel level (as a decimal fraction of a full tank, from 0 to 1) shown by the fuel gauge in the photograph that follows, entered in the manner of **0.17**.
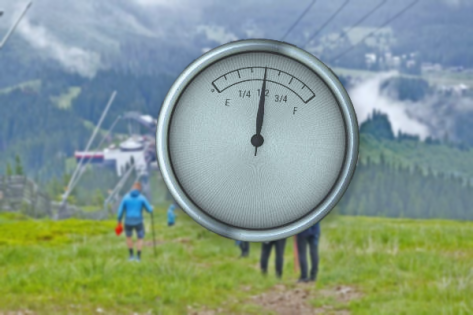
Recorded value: **0.5**
